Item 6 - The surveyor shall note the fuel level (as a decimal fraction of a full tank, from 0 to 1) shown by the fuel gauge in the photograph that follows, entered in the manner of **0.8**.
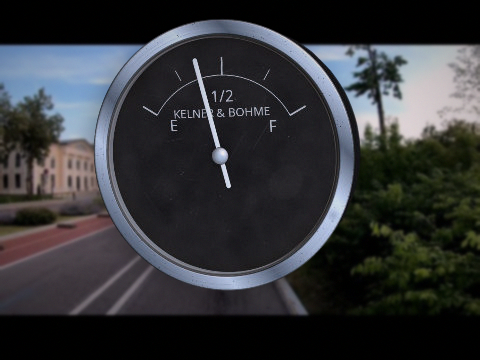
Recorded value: **0.375**
